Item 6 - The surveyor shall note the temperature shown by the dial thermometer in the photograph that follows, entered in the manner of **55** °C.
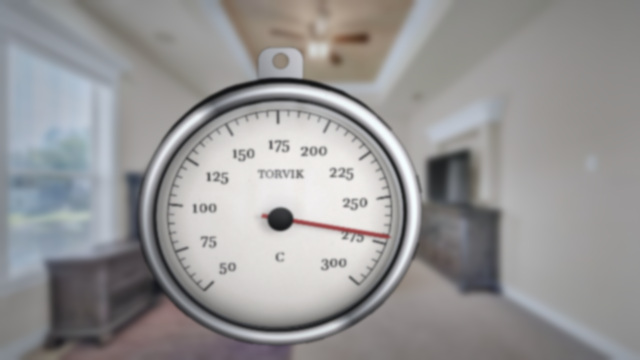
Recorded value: **270** °C
